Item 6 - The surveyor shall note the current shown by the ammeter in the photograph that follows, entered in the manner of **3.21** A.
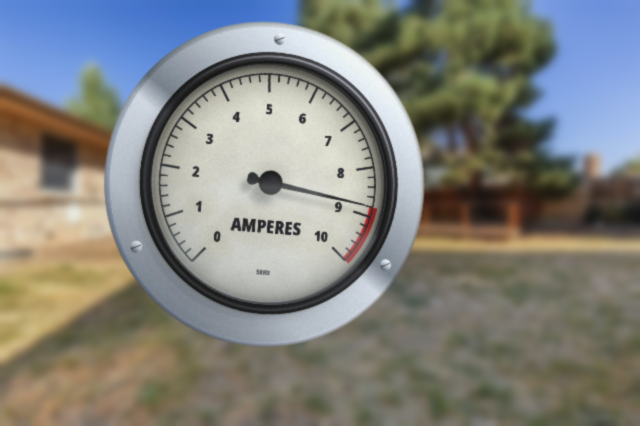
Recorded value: **8.8** A
